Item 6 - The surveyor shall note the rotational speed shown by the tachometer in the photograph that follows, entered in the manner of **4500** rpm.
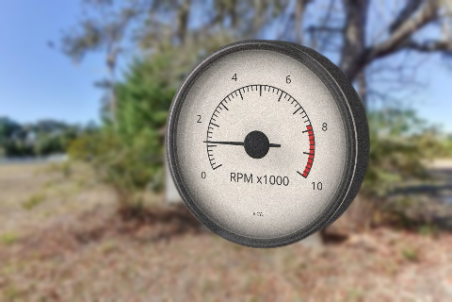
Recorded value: **1200** rpm
